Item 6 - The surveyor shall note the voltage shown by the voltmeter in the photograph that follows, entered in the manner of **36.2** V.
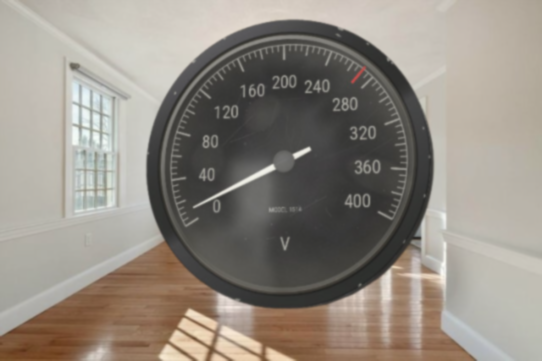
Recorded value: **10** V
